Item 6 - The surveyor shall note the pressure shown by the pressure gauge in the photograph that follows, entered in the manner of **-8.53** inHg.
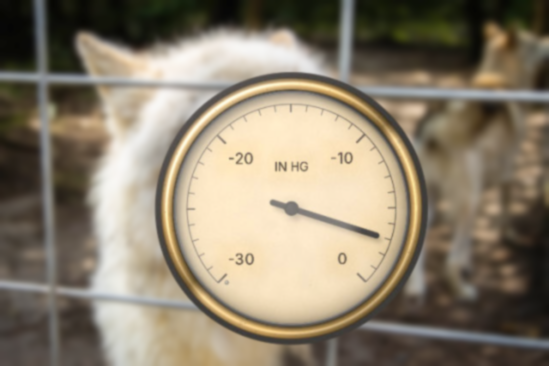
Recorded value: **-3** inHg
